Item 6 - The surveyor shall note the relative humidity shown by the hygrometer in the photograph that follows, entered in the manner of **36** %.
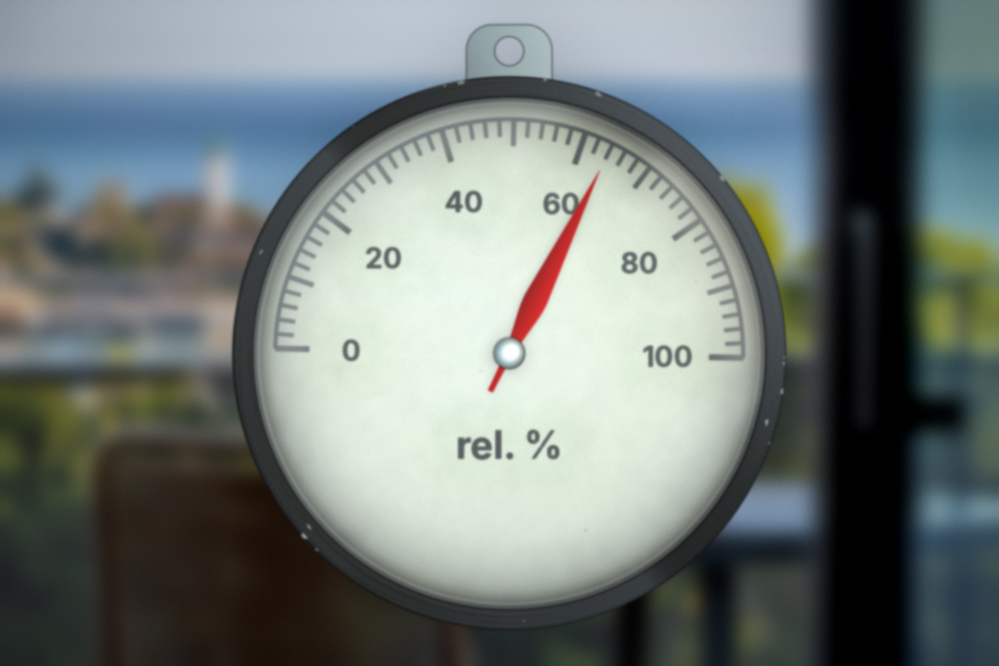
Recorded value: **64** %
